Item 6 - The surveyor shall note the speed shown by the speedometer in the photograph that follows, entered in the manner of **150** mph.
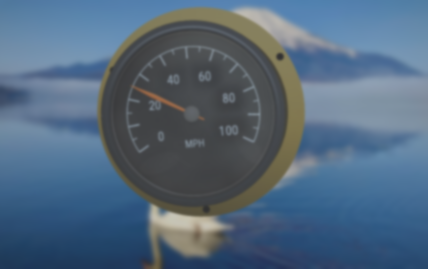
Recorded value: **25** mph
